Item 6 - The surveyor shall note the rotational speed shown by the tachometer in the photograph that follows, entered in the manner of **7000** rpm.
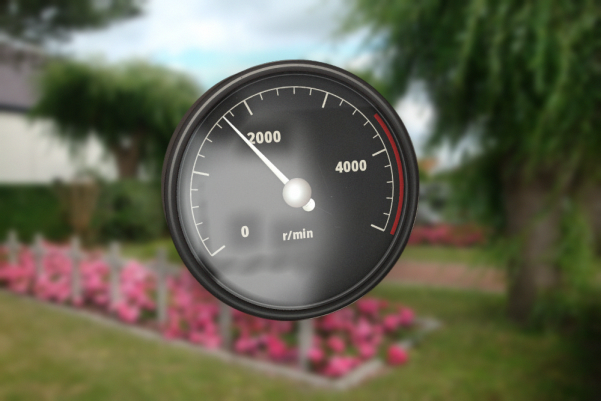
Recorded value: **1700** rpm
